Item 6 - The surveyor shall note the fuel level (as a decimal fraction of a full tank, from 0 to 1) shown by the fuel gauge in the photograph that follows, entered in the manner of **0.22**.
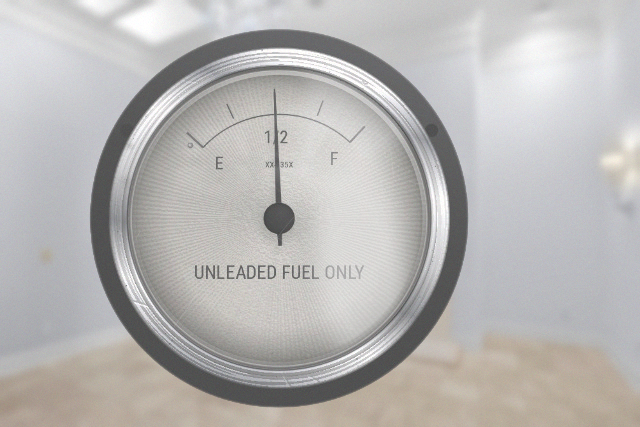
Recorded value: **0.5**
